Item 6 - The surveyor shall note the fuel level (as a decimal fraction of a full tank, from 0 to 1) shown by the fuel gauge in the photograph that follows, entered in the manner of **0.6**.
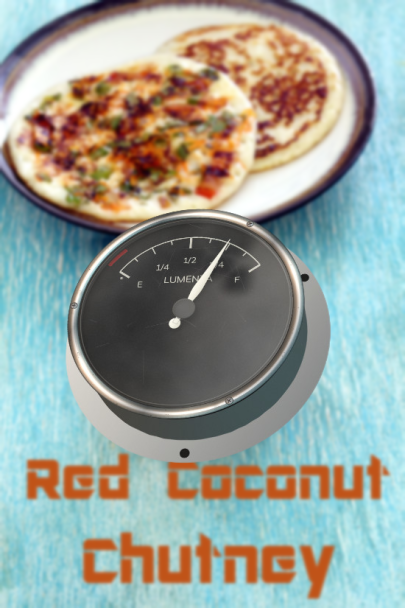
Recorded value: **0.75**
